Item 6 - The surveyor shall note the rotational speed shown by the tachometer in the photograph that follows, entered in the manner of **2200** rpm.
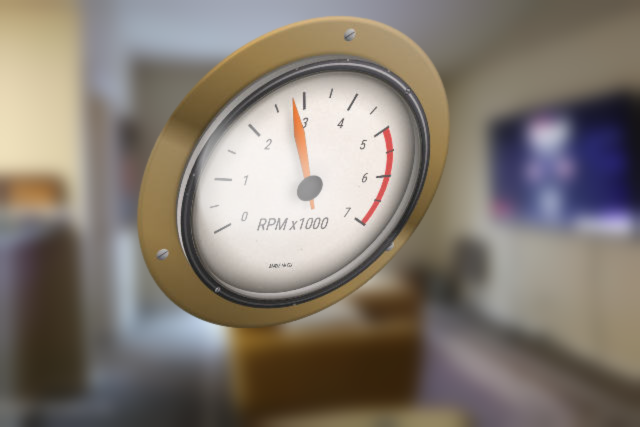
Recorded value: **2750** rpm
